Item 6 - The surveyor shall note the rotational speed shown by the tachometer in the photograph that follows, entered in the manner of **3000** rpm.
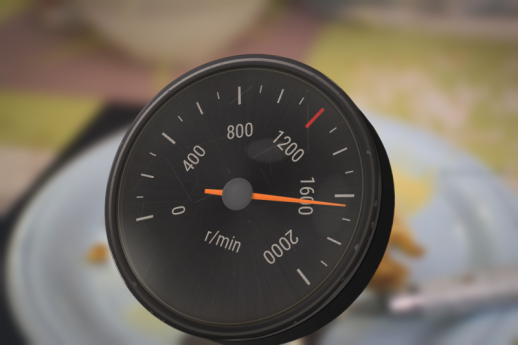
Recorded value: **1650** rpm
